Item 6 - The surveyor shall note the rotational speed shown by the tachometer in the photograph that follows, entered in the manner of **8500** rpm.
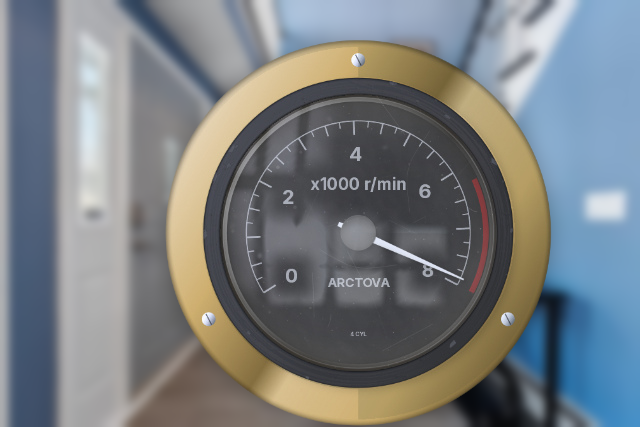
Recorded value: **7875** rpm
